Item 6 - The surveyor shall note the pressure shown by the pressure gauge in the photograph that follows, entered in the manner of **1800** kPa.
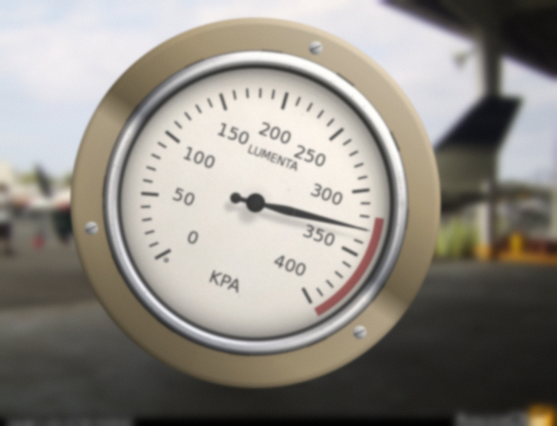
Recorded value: **330** kPa
